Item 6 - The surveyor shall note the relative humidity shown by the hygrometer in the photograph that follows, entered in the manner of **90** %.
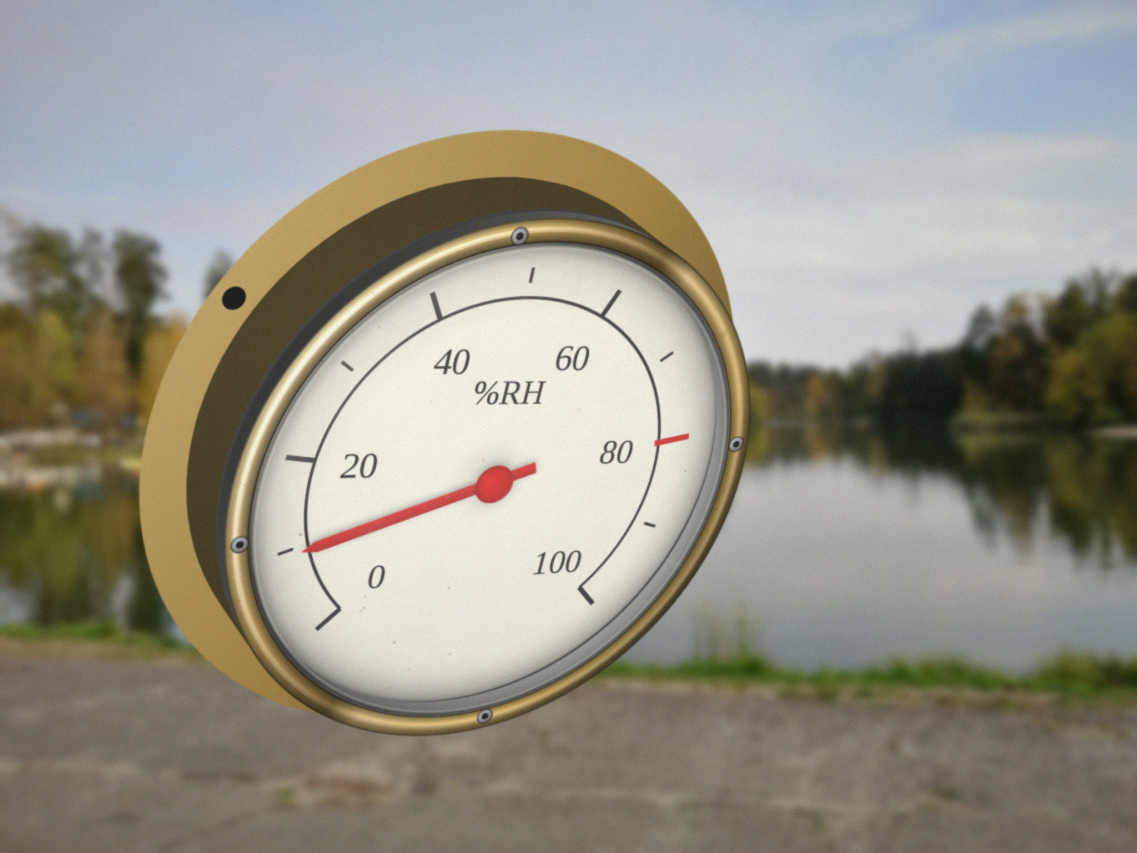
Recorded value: **10** %
